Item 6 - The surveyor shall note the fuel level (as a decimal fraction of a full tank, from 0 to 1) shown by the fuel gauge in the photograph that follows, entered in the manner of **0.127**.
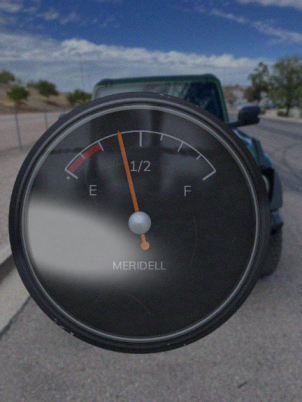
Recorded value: **0.375**
